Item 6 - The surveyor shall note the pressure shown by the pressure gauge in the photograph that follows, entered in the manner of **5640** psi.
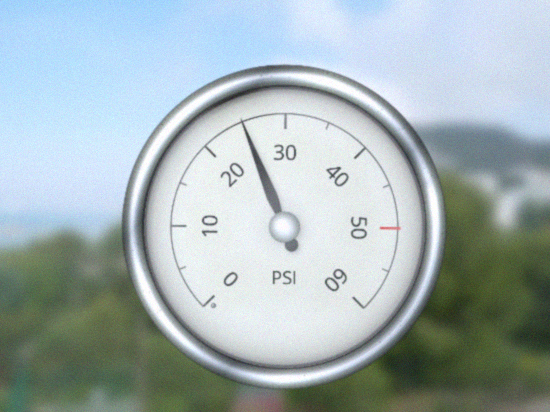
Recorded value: **25** psi
